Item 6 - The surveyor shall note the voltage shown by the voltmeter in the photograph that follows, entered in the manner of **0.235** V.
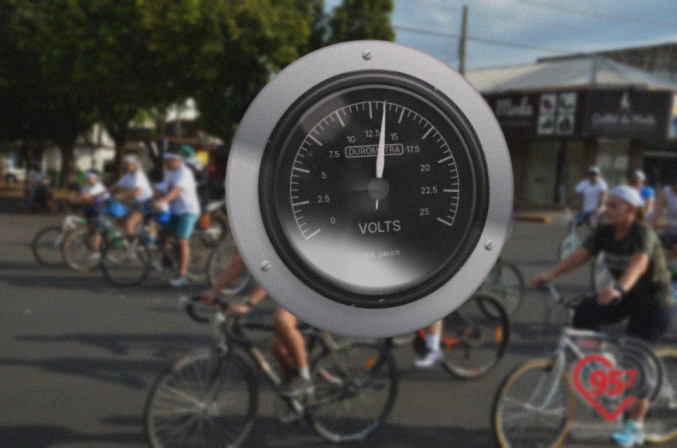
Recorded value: **13.5** V
